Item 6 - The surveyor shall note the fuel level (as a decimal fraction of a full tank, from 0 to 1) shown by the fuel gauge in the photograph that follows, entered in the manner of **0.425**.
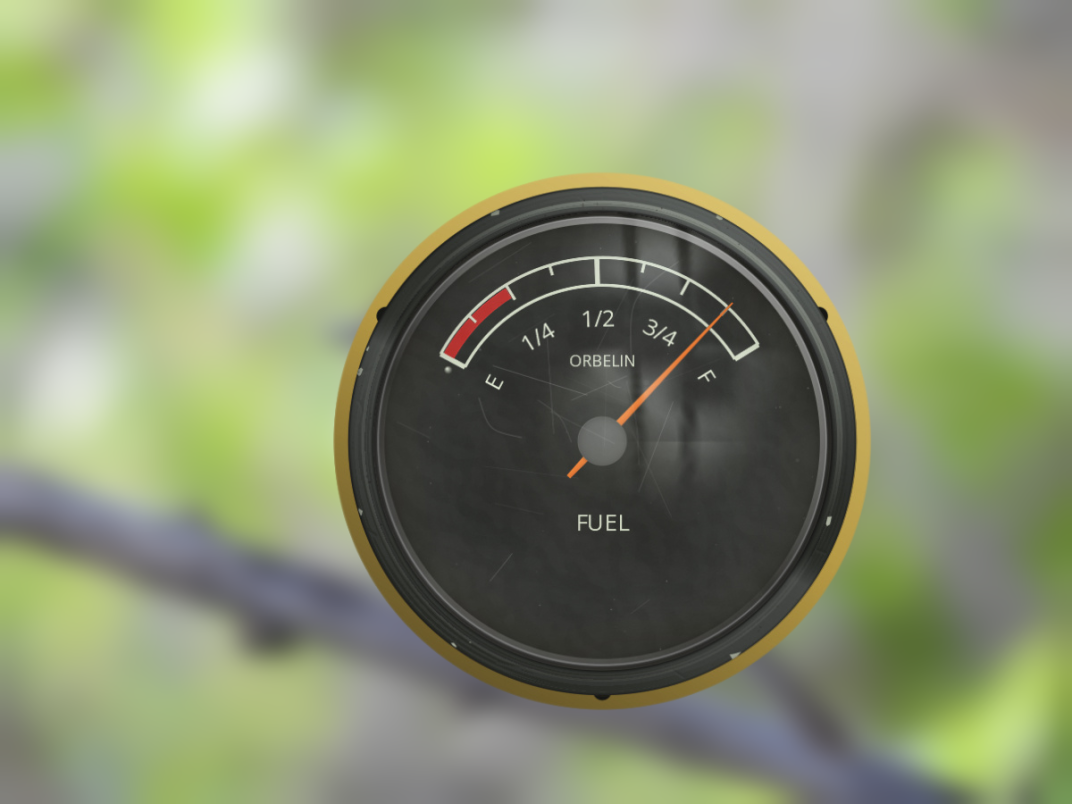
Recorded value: **0.875**
